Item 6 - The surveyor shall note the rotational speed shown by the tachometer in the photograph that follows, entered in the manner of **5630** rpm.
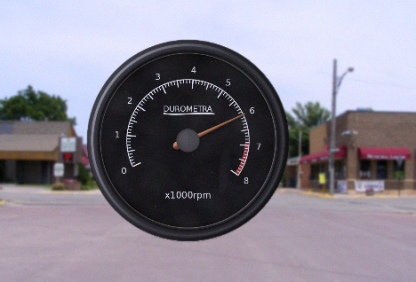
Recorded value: **6000** rpm
